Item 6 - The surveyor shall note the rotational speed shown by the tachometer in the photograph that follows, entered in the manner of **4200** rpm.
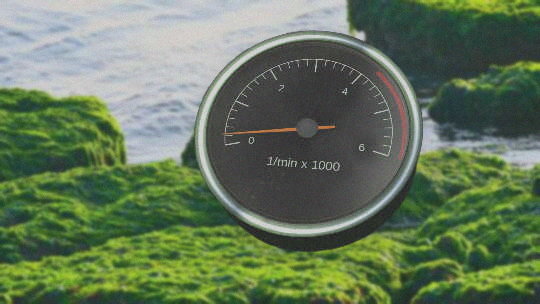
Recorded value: **200** rpm
